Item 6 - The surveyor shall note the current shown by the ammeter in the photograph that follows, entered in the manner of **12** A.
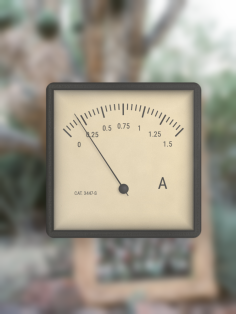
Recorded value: **0.2** A
